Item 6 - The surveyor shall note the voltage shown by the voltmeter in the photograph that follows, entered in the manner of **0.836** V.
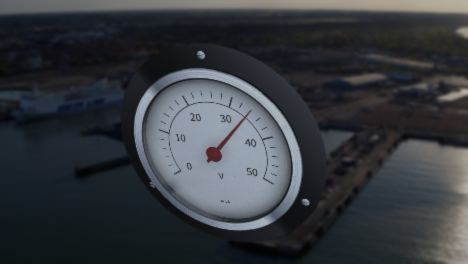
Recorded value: **34** V
